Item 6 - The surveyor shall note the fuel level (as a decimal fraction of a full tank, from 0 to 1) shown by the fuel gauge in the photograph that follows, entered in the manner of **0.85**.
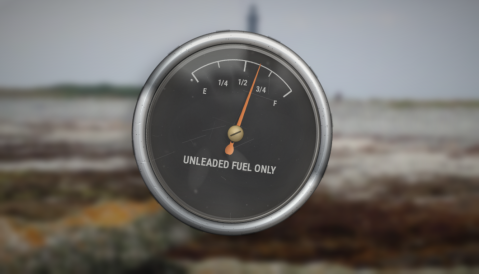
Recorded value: **0.625**
